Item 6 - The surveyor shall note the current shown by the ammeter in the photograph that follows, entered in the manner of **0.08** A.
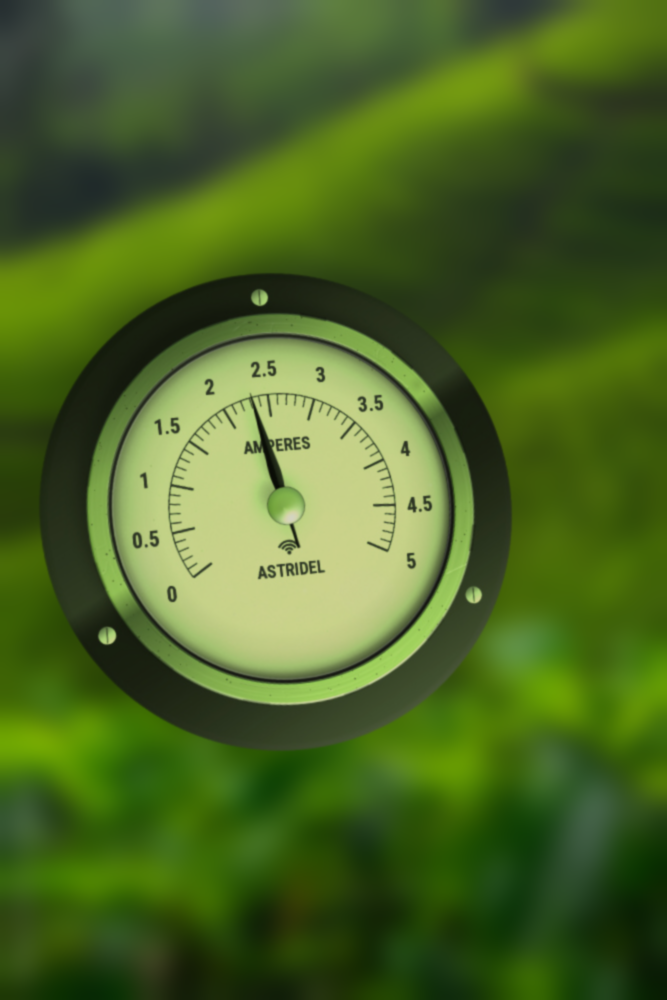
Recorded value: **2.3** A
